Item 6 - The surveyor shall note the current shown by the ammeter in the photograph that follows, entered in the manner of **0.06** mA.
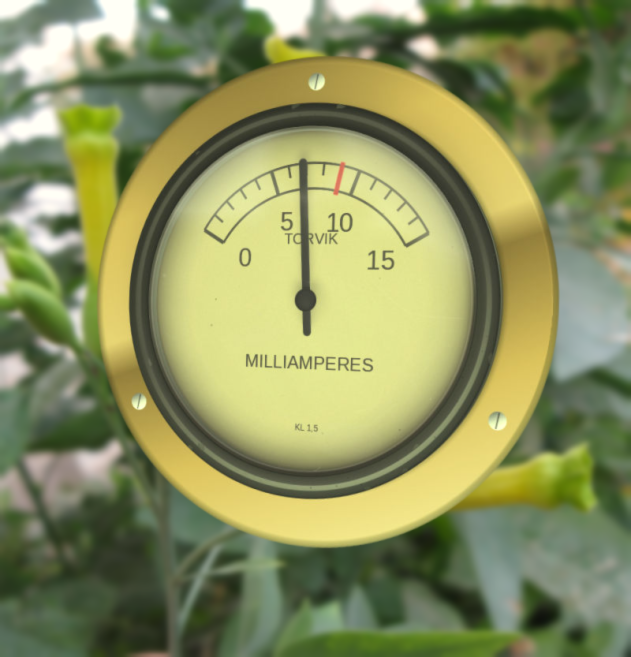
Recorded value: **7** mA
